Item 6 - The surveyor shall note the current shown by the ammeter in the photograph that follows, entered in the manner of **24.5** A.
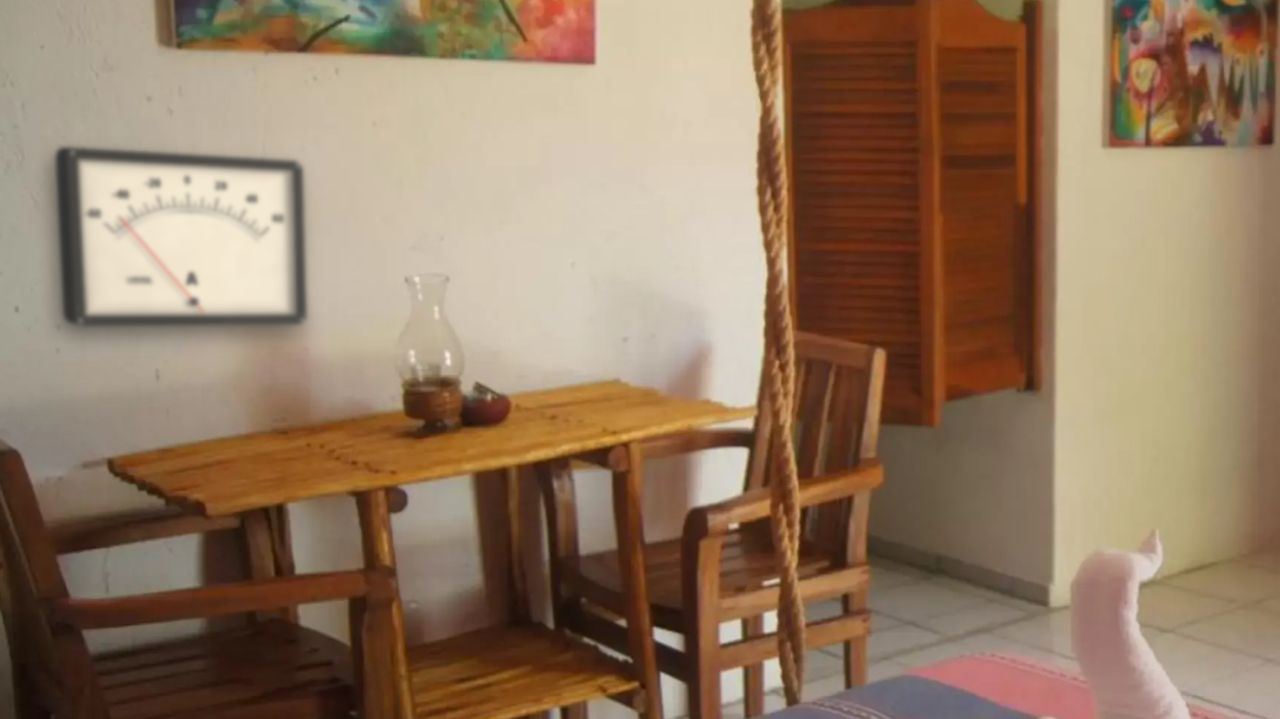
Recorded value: **-50** A
